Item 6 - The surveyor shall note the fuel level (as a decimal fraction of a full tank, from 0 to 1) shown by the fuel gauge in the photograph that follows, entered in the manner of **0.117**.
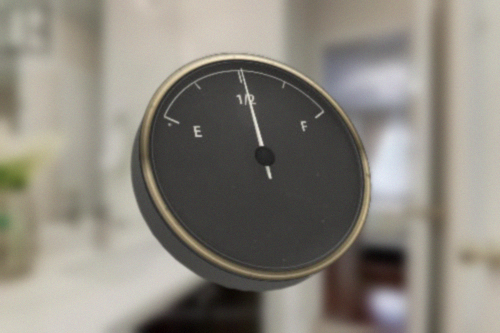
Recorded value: **0.5**
